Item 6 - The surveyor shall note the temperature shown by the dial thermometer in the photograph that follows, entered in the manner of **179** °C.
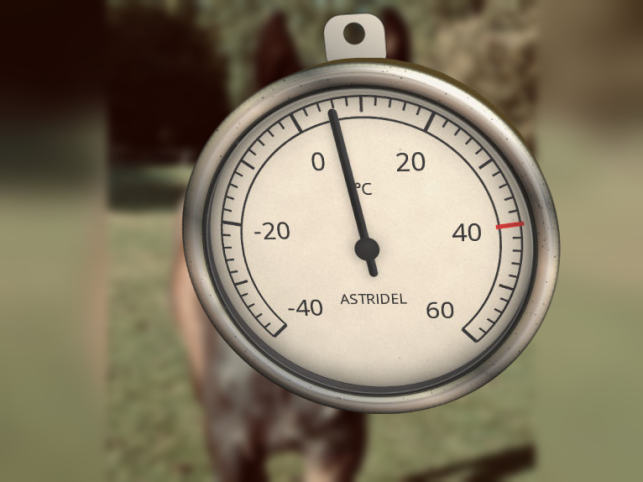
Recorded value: **6** °C
